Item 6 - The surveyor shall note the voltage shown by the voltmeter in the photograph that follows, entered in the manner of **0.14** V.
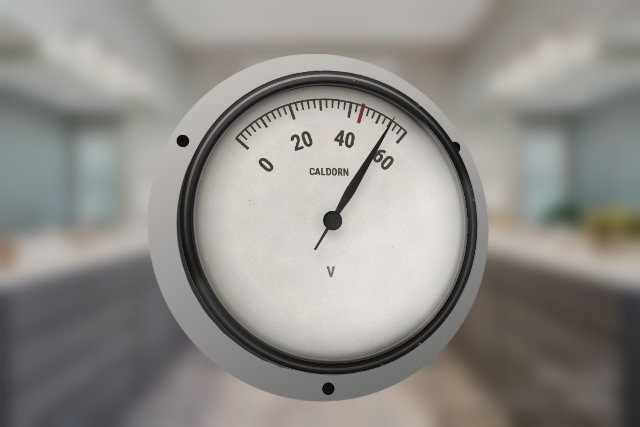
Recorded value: **54** V
